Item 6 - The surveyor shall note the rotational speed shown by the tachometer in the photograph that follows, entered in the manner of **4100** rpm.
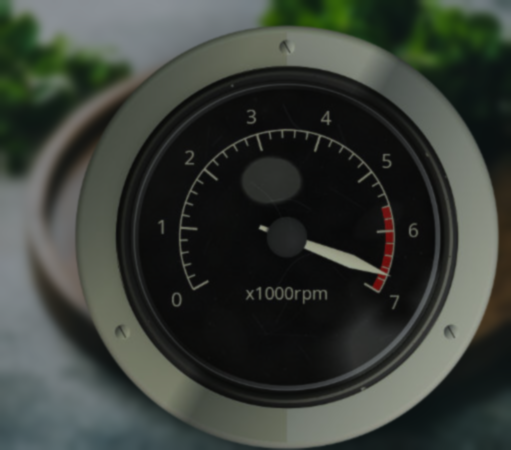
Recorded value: **6700** rpm
